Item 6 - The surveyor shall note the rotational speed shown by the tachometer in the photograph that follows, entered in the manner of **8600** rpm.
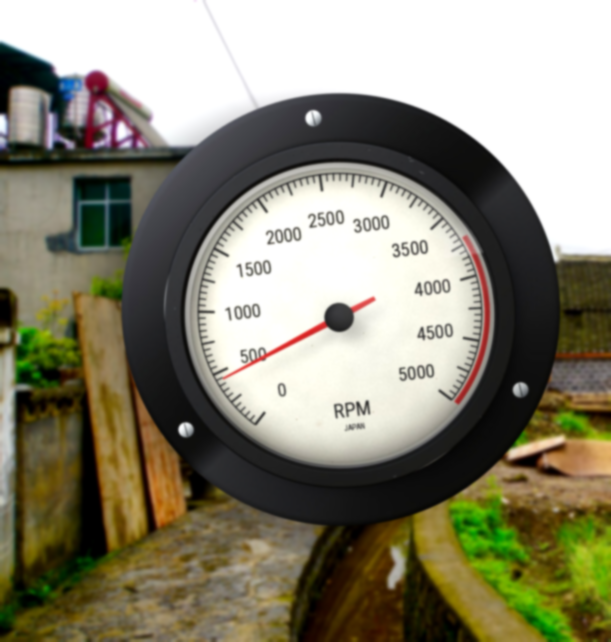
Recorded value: **450** rpm
